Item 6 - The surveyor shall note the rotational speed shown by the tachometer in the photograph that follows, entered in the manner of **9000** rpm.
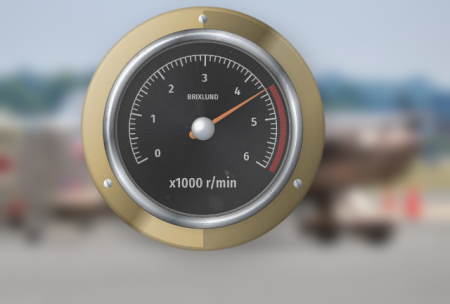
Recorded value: **4400** rpm
